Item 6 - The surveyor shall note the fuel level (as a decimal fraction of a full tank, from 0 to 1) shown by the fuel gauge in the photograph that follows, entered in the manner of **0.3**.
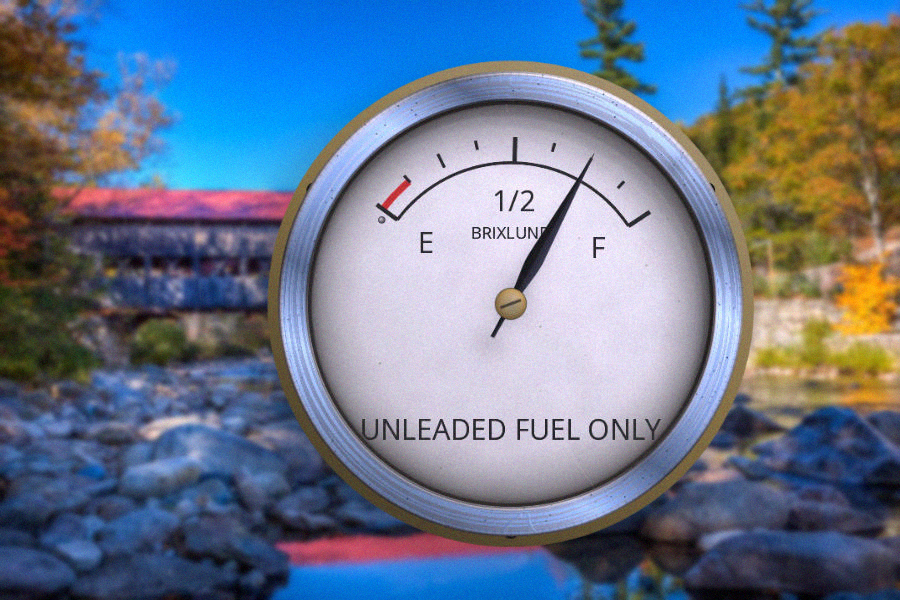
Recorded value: **0.75**
